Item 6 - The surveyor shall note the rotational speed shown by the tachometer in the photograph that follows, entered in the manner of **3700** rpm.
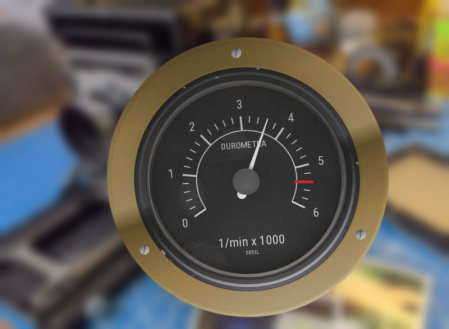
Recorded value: **3600** rpm
